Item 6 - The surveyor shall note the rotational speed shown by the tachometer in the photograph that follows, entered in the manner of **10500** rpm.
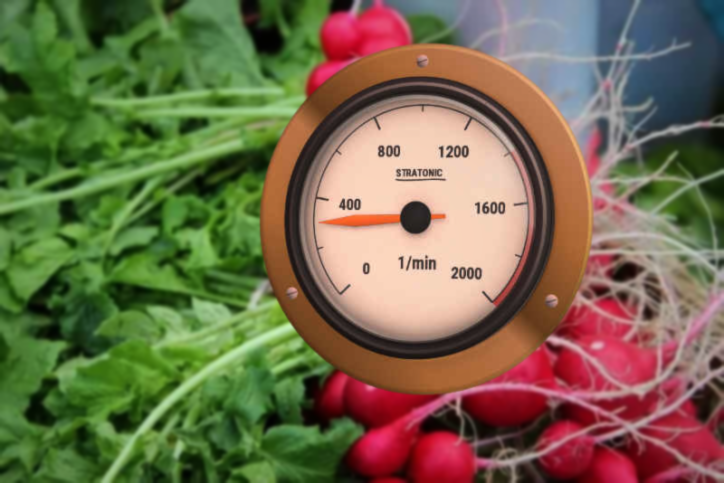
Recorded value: **300** rpm
